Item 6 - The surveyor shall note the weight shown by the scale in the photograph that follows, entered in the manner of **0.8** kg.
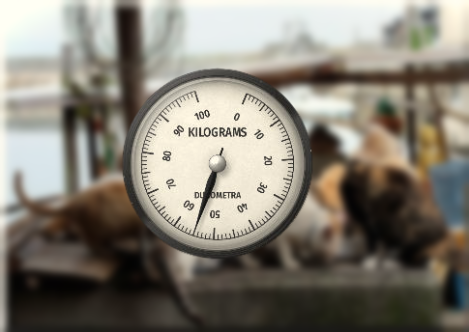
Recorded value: **55** kg
